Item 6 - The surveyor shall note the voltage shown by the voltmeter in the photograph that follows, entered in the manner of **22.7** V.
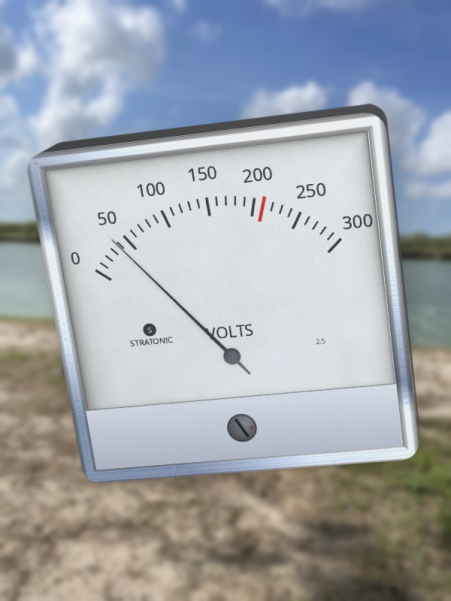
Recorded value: **40** V
